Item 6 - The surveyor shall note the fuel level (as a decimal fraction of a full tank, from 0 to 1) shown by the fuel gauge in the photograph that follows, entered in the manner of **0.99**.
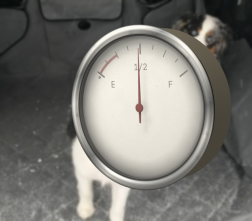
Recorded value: **0.5**
